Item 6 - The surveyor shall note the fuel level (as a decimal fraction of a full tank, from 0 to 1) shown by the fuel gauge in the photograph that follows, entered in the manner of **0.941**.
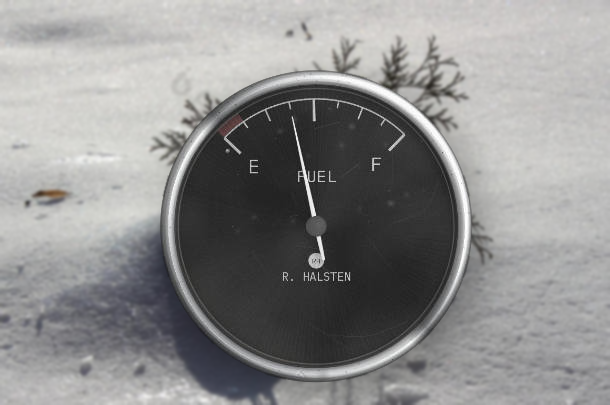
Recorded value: **0.375**
